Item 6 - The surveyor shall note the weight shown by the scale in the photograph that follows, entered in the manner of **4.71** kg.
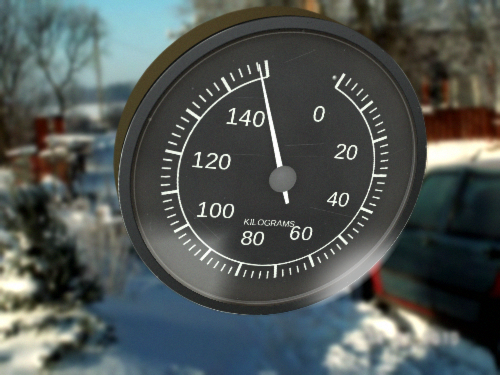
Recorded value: **148** kg
